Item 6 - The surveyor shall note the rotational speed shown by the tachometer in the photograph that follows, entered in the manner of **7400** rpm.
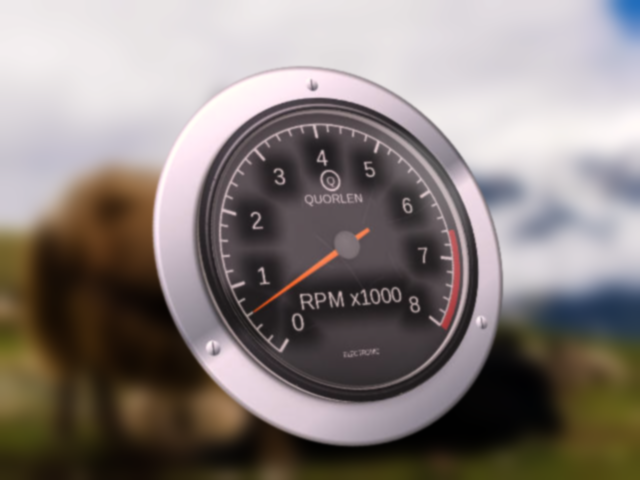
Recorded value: **600** rpm
